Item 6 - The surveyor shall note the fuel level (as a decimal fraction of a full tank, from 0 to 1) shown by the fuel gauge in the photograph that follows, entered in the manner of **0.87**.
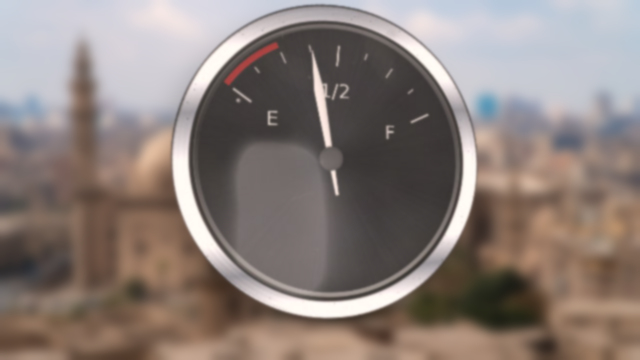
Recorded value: **0.375**
